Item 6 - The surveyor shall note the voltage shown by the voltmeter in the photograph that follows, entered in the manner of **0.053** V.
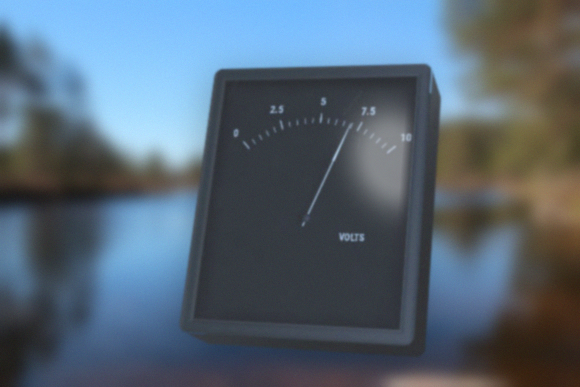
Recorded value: **7** V
